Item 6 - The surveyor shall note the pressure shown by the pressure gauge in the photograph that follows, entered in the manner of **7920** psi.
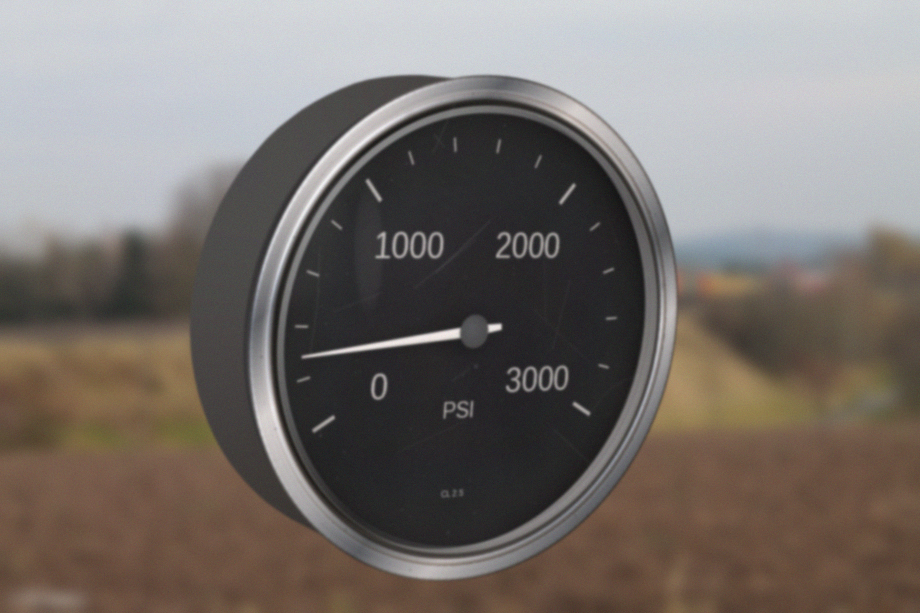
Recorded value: **300** psi
